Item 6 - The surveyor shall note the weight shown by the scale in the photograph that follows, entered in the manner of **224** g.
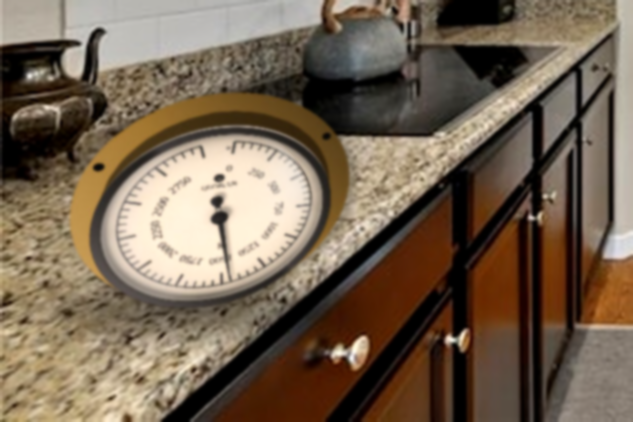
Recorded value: **1450** g
